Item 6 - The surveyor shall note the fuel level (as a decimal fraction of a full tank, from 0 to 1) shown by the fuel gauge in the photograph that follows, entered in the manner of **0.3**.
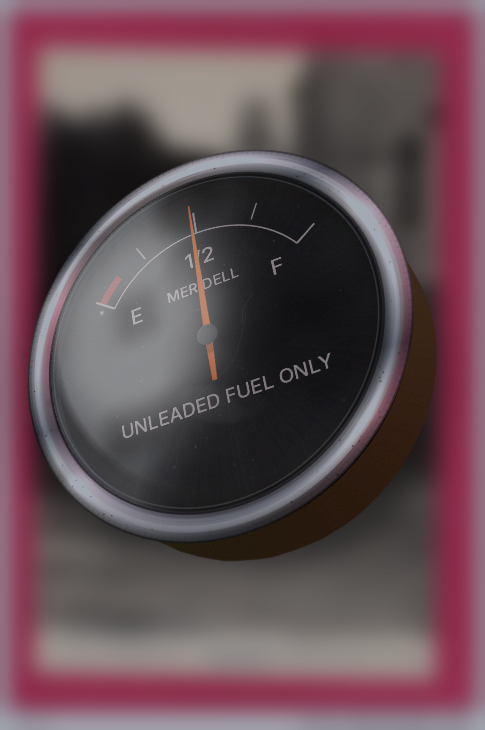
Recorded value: **0.5**
